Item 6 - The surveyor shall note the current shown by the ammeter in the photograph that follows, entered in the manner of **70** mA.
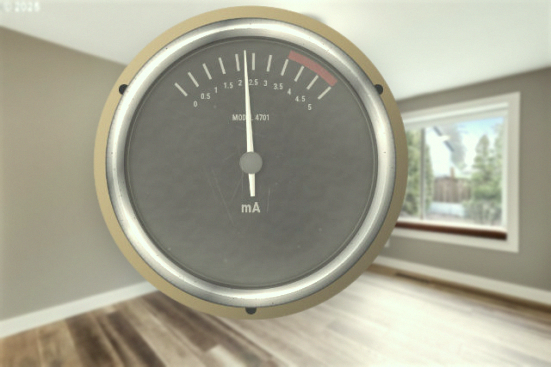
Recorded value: **2.25** mA
